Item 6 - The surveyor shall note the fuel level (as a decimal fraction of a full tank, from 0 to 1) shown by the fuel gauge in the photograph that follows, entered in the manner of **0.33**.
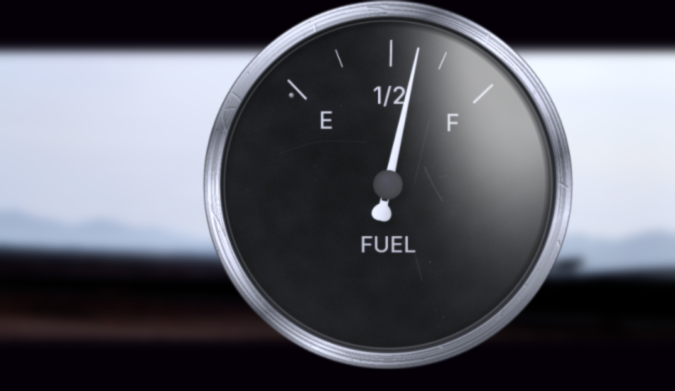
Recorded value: **0.625**
